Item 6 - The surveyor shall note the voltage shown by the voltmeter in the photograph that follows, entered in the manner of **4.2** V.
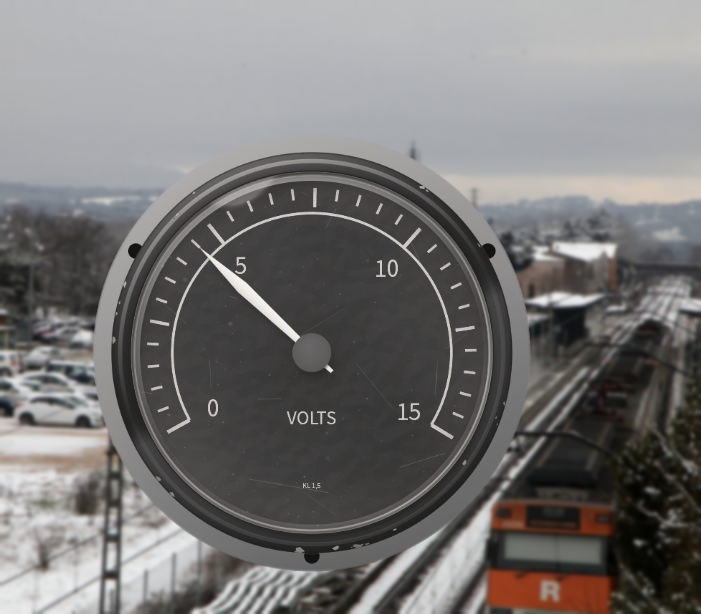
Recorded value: **4.5** V
